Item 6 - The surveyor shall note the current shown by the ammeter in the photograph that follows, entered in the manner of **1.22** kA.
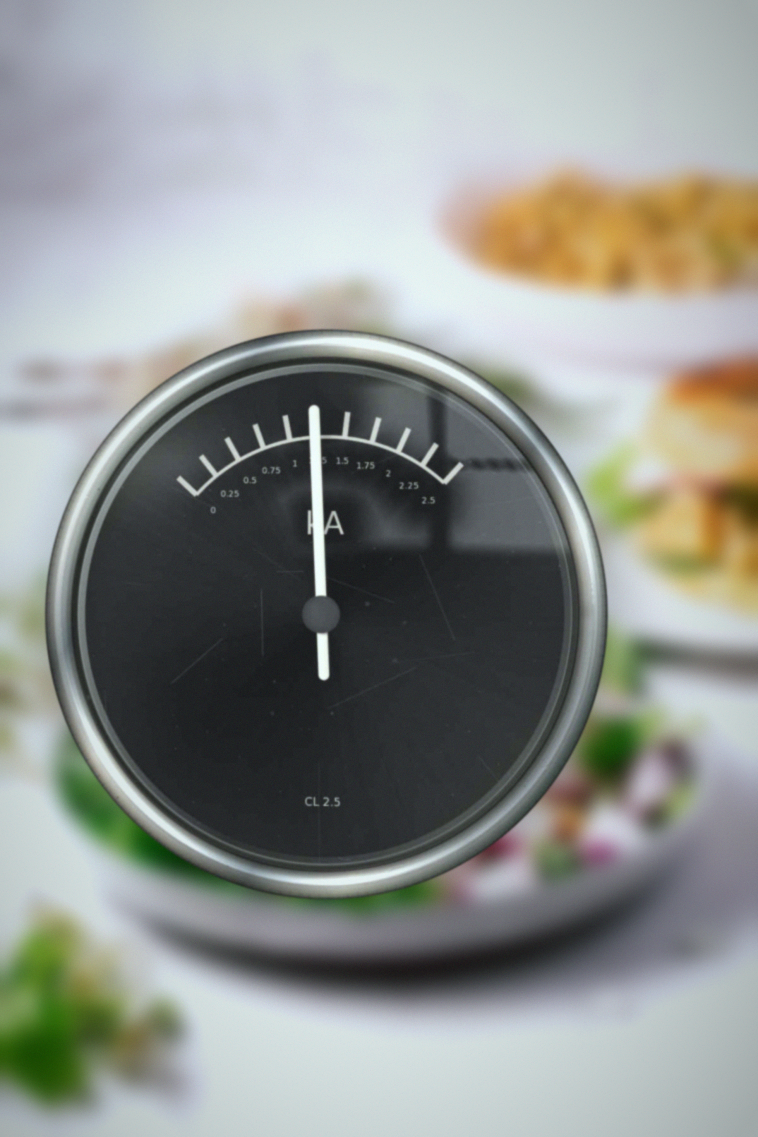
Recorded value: **1.25** kA
